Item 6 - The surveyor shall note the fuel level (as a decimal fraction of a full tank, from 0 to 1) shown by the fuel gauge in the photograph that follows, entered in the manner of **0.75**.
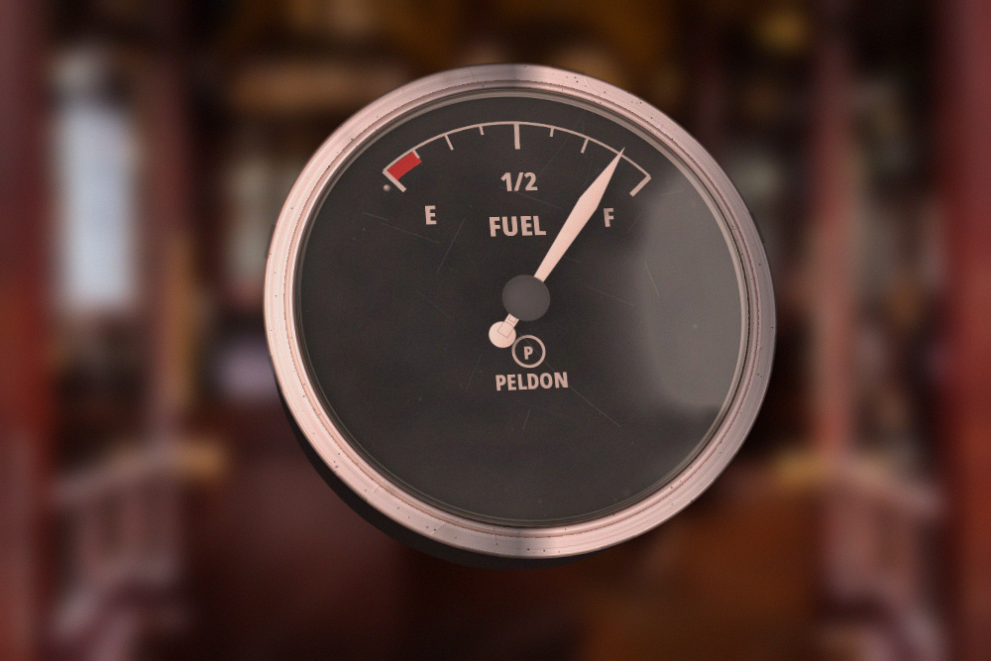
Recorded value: **0.875**
